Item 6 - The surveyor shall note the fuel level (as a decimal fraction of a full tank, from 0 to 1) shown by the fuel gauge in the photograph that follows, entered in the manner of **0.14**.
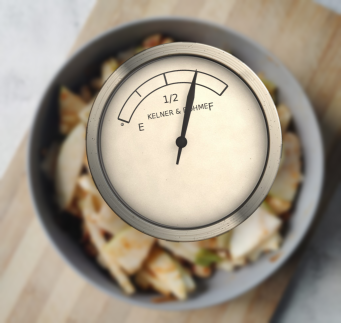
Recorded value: **0.75**
